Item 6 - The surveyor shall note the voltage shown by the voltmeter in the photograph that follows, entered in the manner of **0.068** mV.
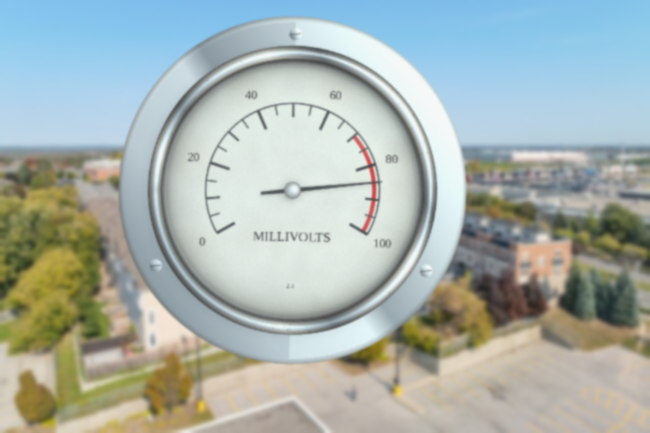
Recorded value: **85** mV
